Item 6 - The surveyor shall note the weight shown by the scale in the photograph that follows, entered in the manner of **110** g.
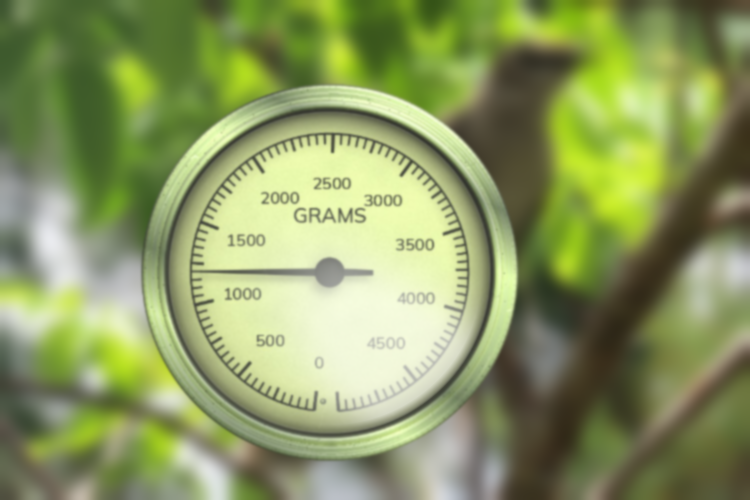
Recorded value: **1200** g
